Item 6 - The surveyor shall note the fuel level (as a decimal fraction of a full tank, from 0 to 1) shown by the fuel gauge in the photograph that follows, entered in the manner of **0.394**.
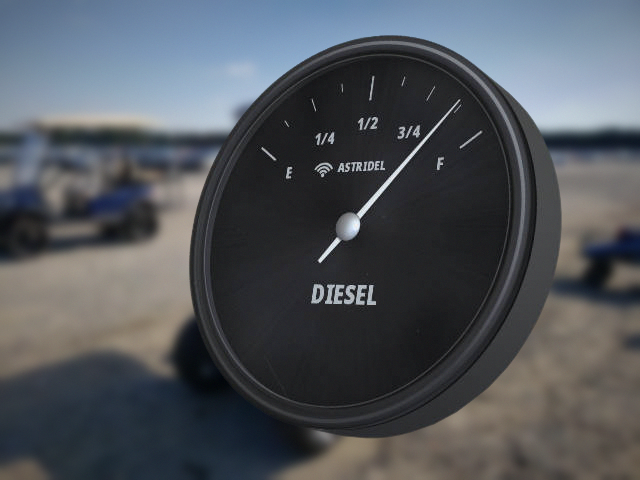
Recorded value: **0.875**
